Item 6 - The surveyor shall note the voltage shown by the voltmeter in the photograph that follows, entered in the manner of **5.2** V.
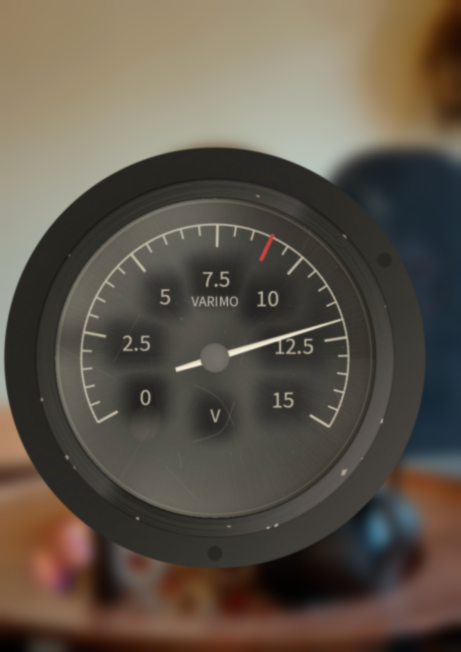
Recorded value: **12** V
